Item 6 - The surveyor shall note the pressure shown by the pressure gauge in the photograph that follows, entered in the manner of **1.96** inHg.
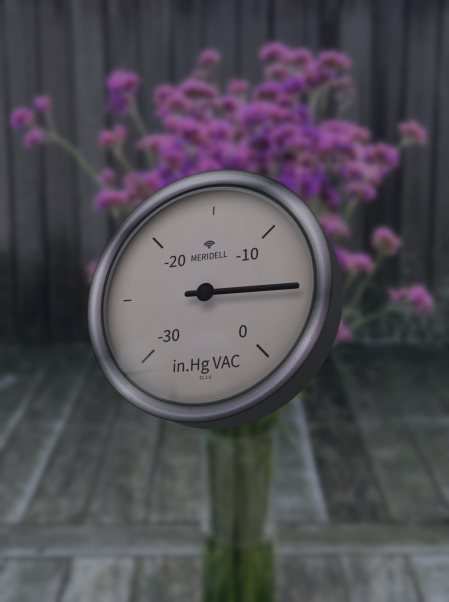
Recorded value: **-5** inHg
